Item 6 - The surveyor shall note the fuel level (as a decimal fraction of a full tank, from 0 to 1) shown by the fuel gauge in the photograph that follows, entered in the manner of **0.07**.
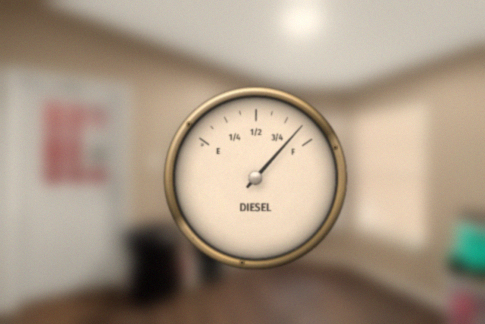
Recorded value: **0.875**
